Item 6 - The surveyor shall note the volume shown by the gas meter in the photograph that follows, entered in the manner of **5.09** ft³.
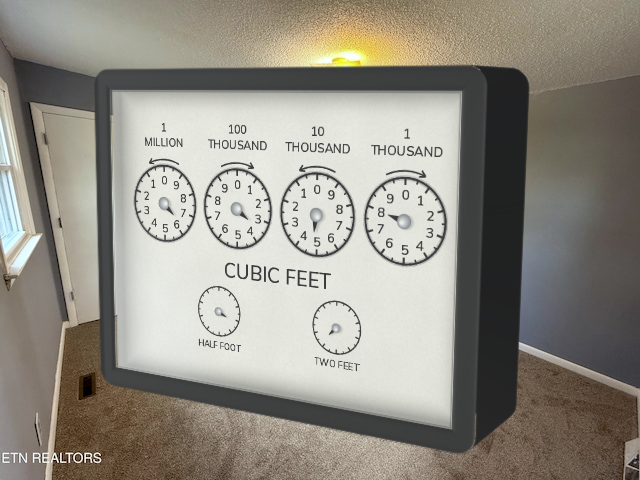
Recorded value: **634800** ft³
